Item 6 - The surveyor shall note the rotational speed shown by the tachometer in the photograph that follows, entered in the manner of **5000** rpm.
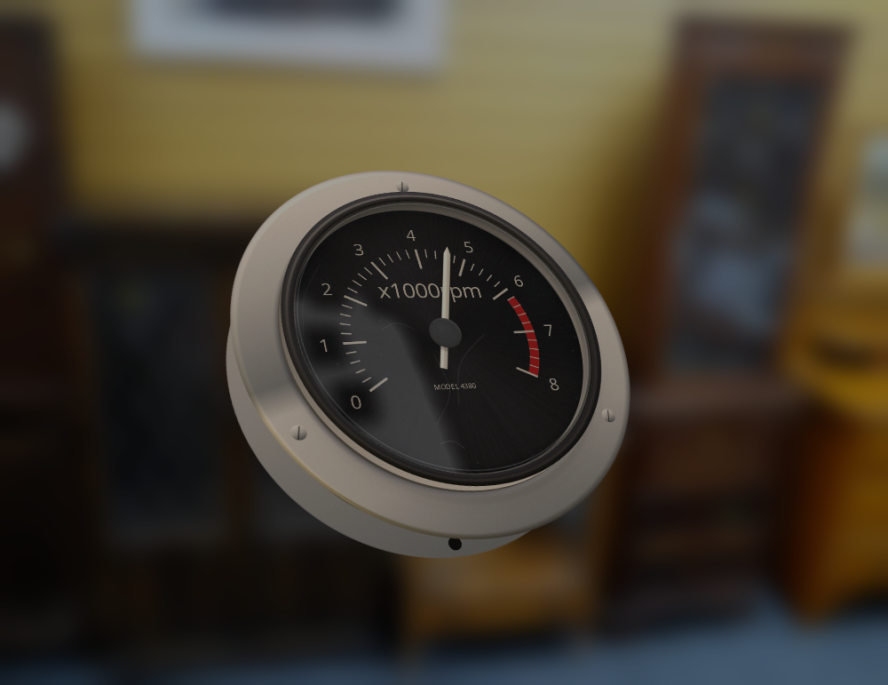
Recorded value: **4600** rpm
